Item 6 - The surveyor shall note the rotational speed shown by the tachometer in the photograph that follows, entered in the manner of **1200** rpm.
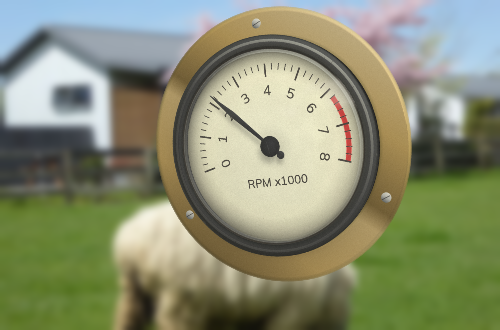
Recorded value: **2200** rpm
